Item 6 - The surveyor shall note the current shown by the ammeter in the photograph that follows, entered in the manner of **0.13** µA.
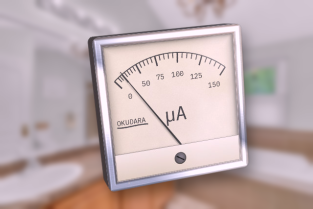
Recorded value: **25** µA
